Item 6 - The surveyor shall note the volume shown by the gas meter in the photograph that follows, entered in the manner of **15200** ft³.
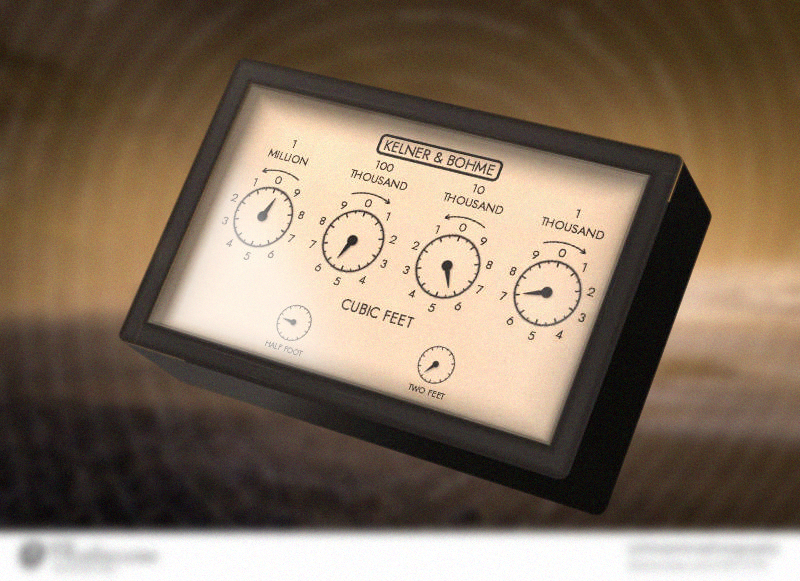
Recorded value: **955700** ft³
